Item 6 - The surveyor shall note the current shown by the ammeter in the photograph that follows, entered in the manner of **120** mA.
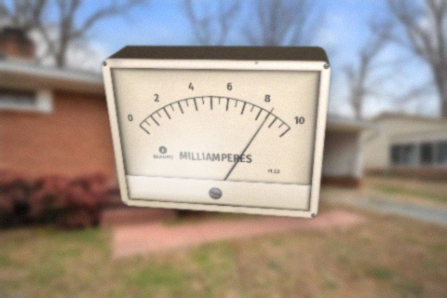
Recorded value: **8.5** mA
